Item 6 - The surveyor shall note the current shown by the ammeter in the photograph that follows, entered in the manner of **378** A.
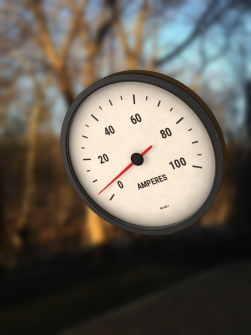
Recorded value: **5** A
